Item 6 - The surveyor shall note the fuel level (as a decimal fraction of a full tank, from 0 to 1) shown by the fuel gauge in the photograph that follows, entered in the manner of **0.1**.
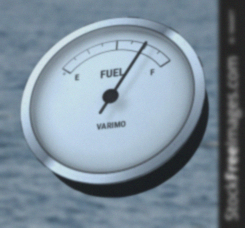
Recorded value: **0.75**
